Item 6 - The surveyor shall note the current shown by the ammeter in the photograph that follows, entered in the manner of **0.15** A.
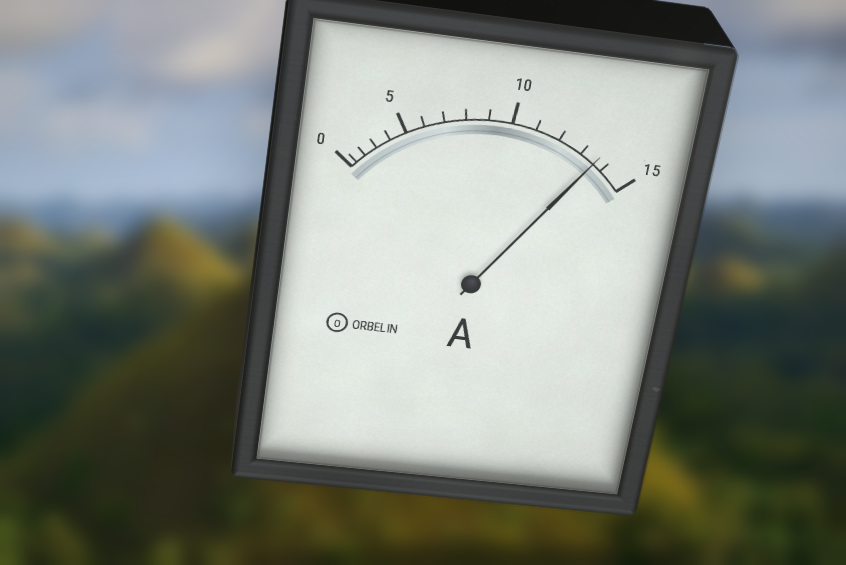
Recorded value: **13.5** A
